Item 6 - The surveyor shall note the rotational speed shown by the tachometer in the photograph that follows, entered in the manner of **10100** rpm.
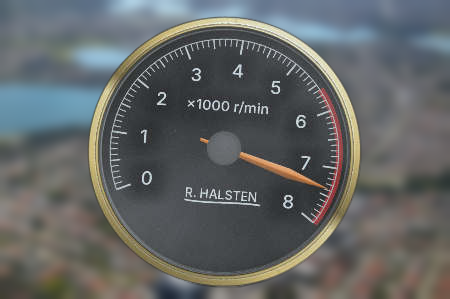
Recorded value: **7400** rpm
